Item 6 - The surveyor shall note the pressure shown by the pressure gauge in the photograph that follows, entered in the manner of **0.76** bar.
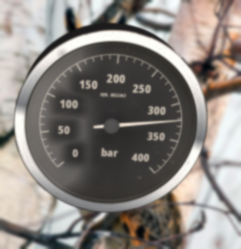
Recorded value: **320** bar
